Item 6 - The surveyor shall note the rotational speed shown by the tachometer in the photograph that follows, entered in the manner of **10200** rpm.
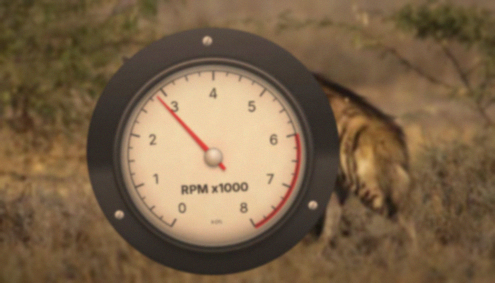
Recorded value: **2875** rpm
